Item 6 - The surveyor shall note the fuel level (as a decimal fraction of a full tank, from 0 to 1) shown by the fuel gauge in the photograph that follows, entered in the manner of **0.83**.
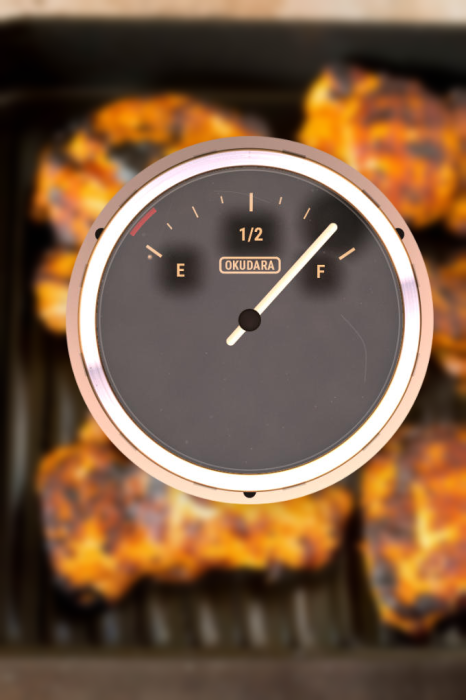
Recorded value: **0.875**
